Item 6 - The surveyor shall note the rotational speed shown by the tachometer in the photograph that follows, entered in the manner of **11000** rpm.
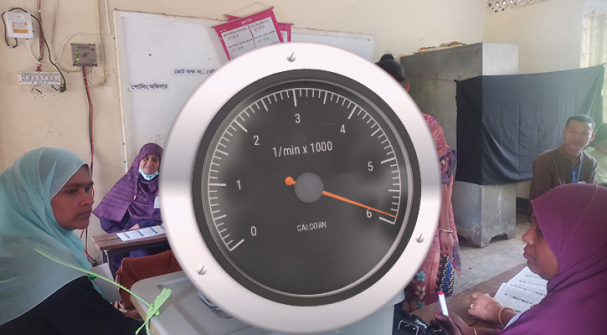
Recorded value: **5900** rpm
